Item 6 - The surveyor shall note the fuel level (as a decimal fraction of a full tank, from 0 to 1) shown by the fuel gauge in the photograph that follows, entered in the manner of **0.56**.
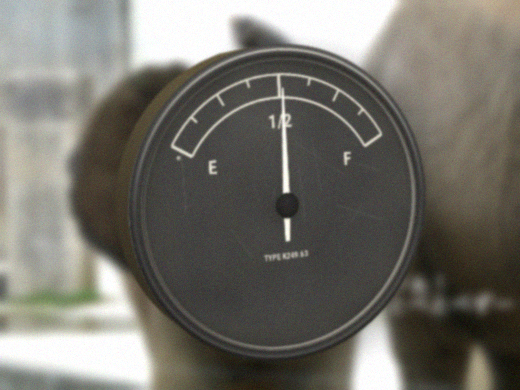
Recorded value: **0.5**
